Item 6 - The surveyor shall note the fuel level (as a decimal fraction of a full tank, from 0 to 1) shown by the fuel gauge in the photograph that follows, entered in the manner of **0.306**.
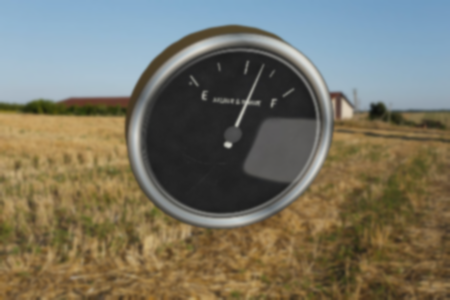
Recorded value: **0.625**
